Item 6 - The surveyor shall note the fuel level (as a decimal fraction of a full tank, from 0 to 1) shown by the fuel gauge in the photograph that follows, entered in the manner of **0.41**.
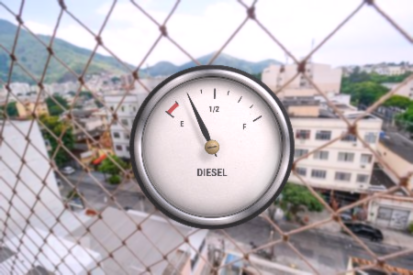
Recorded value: **0.25**
